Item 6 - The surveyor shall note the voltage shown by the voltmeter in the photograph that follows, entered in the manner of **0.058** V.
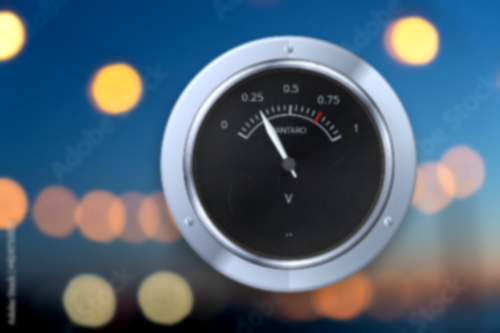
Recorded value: **0.25** V
